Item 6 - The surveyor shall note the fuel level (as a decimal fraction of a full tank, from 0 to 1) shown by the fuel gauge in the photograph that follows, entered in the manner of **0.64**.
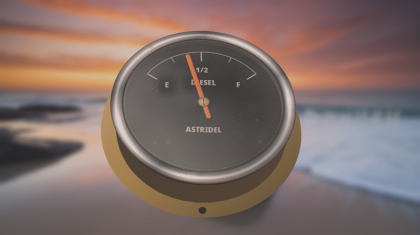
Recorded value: **0.375**
